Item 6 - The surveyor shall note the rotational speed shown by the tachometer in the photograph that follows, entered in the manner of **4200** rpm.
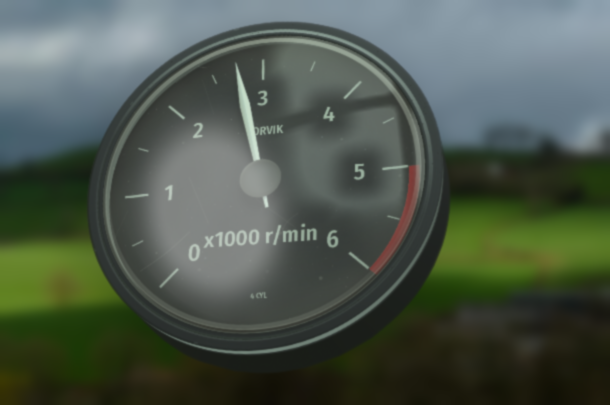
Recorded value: **2750** rpm
